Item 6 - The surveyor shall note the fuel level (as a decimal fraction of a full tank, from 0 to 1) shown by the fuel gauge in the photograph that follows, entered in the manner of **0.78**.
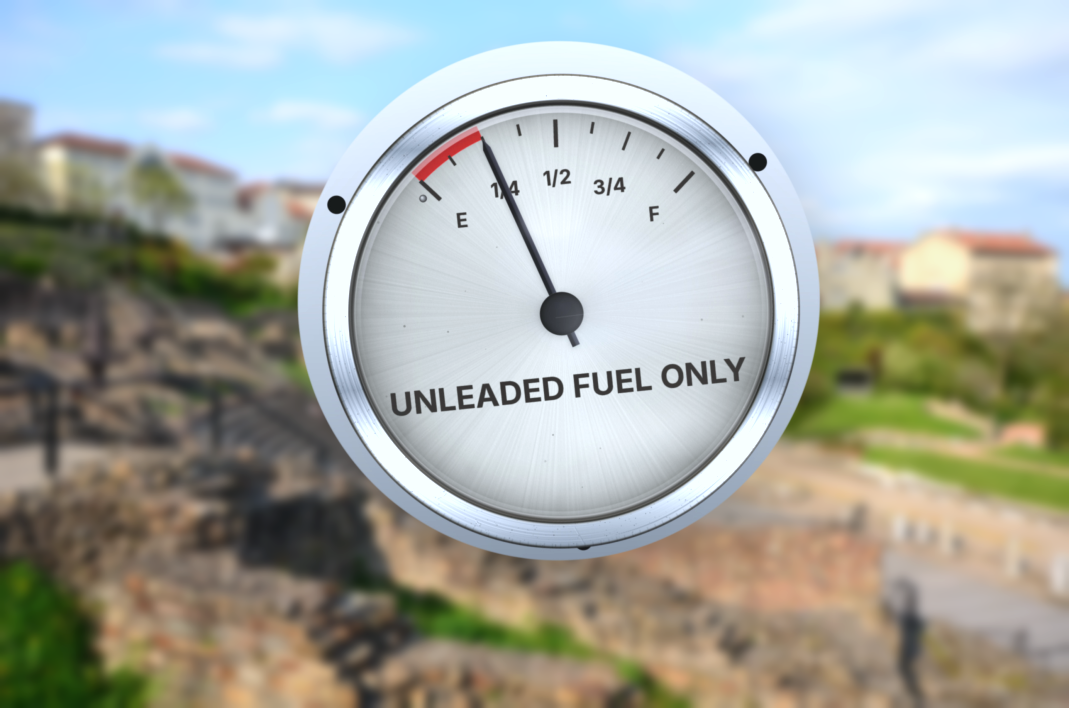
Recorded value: **0.25**
